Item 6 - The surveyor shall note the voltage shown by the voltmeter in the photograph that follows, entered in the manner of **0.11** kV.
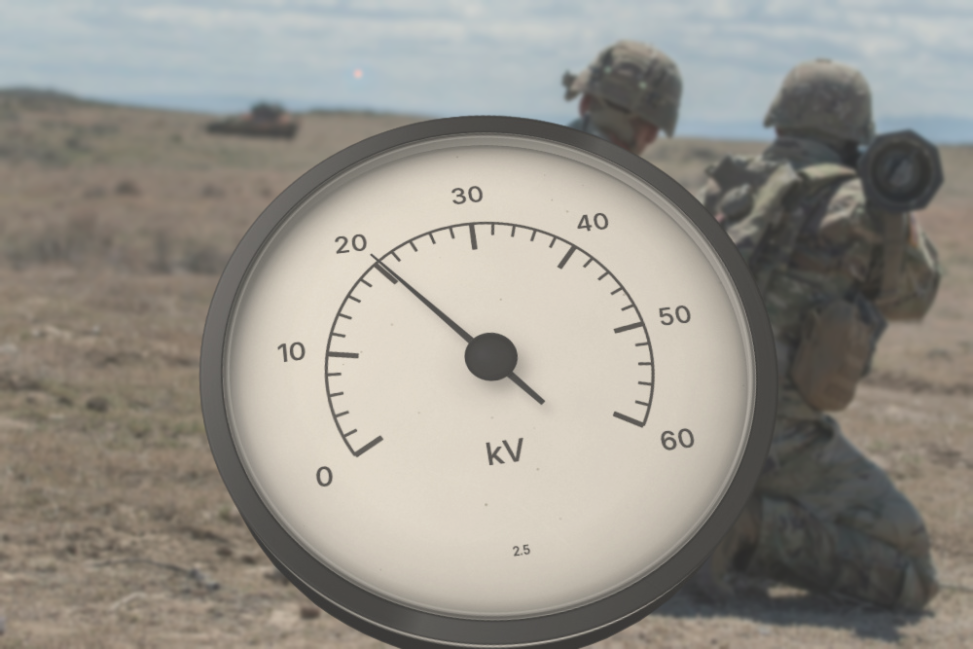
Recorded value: **20** kV
